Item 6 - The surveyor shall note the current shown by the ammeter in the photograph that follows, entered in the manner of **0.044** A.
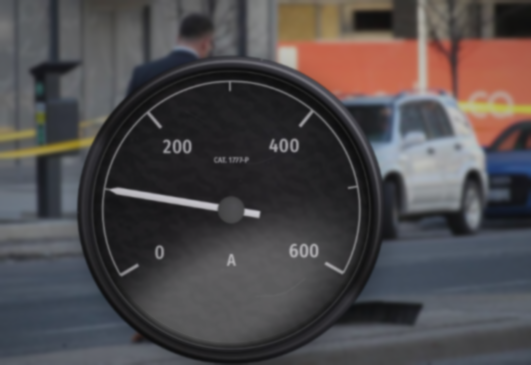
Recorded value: **100** A
